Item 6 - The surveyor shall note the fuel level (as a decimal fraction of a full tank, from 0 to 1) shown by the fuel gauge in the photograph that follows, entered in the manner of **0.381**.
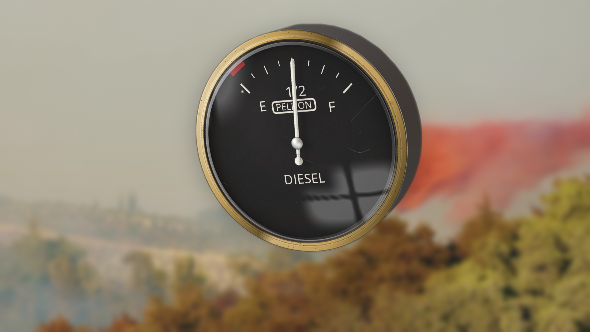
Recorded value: **0.5**
